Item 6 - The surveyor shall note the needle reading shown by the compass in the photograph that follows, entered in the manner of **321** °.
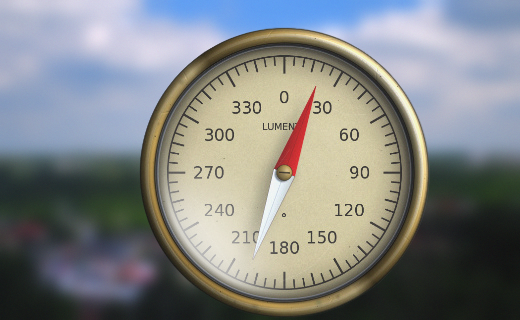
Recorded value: **20** °
